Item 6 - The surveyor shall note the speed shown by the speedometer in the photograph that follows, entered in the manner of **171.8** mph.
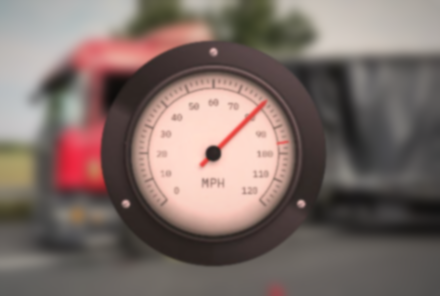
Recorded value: **80** mph
